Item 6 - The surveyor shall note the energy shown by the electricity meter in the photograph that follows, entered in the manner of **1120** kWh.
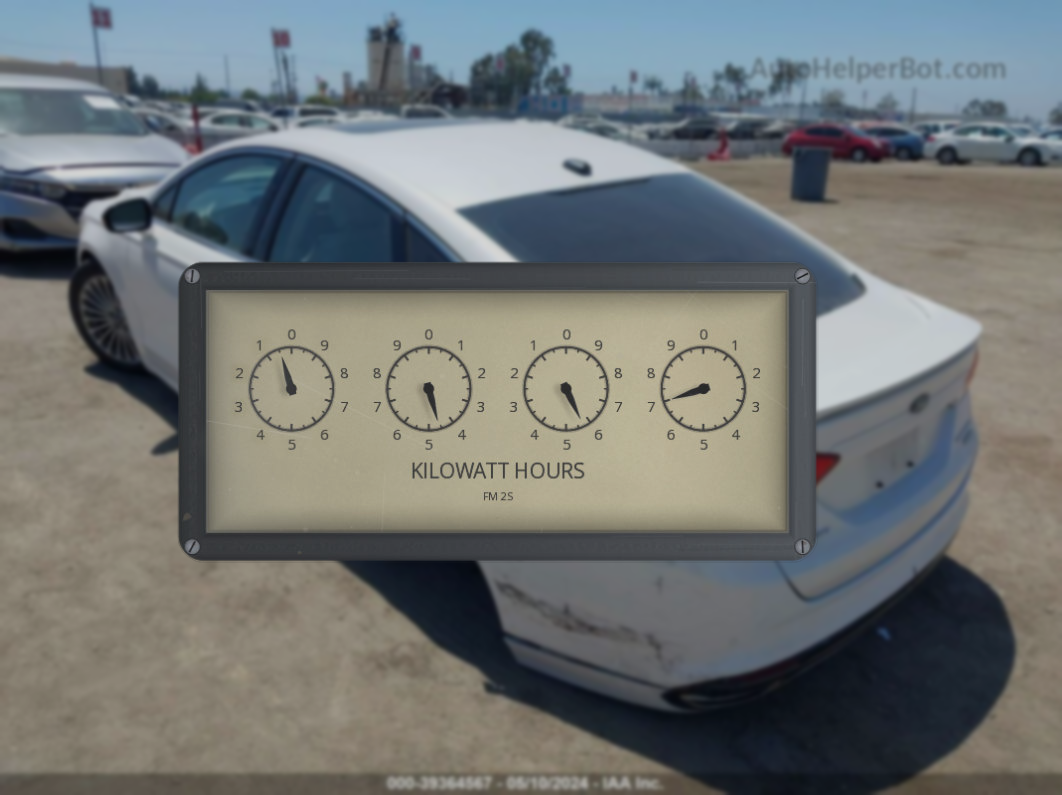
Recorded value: **457** kWh
